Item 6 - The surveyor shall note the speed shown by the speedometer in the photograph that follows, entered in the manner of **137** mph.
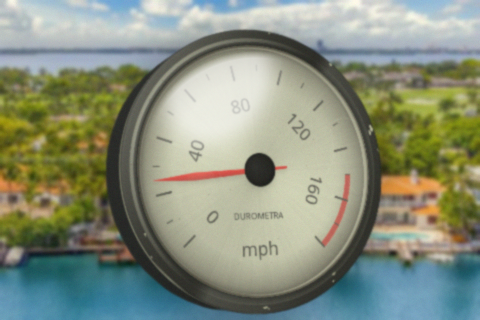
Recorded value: **25** mph
